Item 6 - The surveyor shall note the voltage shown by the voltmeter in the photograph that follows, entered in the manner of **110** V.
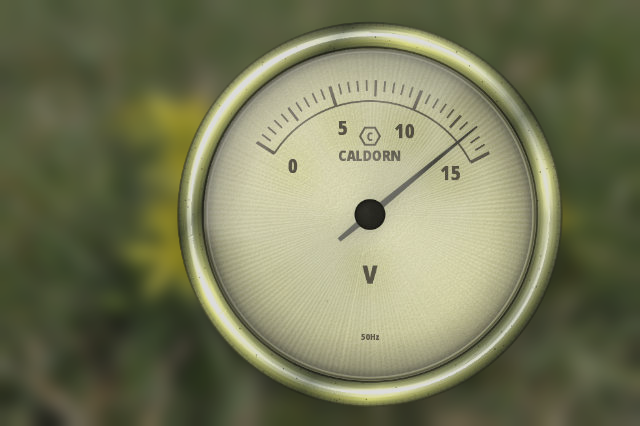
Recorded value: **13.5** V
